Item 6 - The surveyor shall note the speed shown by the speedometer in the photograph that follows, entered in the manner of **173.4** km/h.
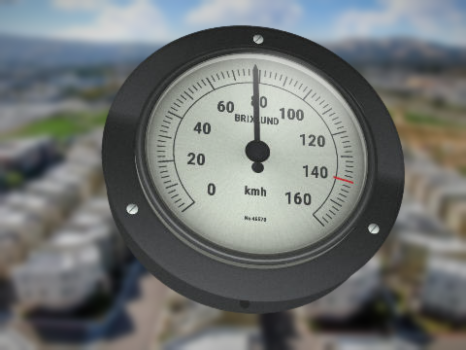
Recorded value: **78** km/h
